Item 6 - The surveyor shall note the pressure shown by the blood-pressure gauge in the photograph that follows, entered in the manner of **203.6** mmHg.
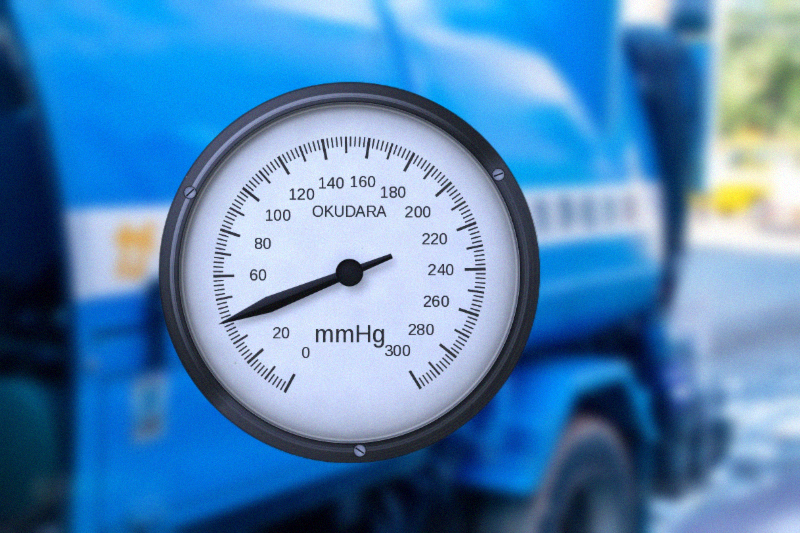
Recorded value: **40** mmHg
